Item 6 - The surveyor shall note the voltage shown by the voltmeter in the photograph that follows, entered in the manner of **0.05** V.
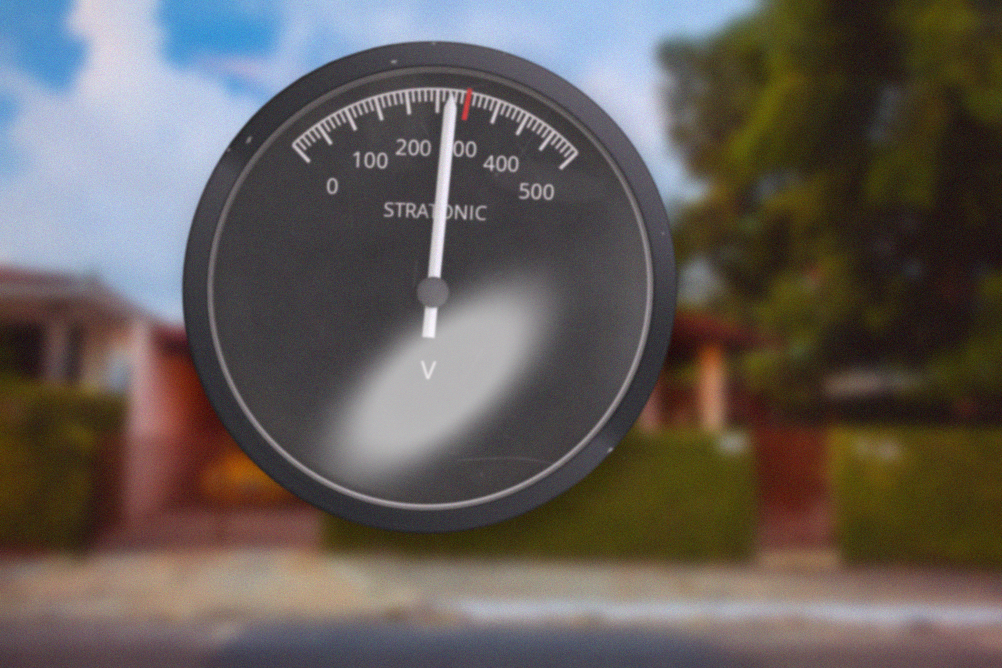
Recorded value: **270** V
